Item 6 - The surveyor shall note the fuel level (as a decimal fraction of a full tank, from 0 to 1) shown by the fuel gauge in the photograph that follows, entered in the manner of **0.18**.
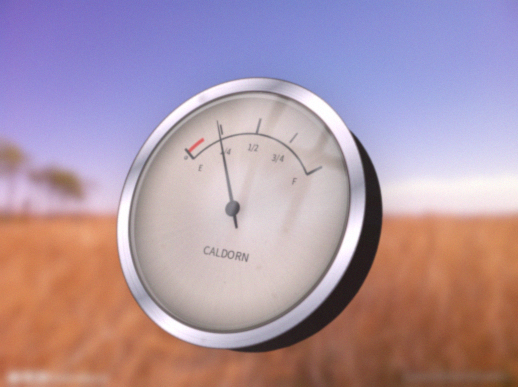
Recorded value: **0.25**
